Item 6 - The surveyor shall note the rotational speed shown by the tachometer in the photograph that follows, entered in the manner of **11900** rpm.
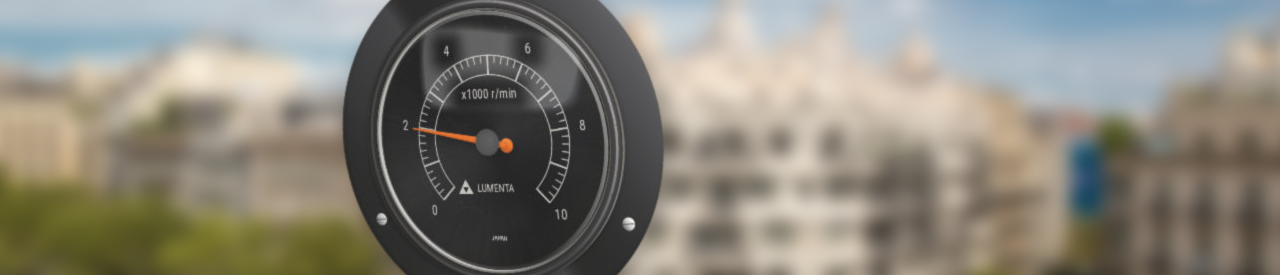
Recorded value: **2000** rpm
